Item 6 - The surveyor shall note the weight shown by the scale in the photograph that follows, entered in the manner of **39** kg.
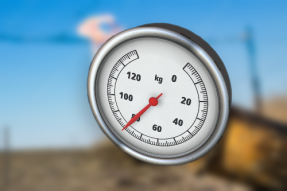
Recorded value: **80** kg
